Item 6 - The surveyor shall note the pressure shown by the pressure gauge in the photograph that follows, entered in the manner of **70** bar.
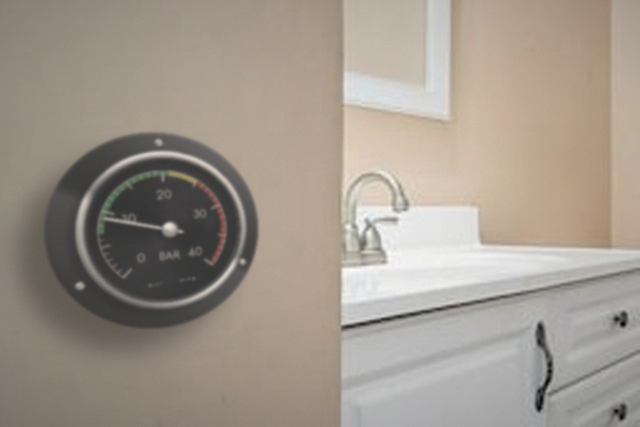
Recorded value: **9** bar
